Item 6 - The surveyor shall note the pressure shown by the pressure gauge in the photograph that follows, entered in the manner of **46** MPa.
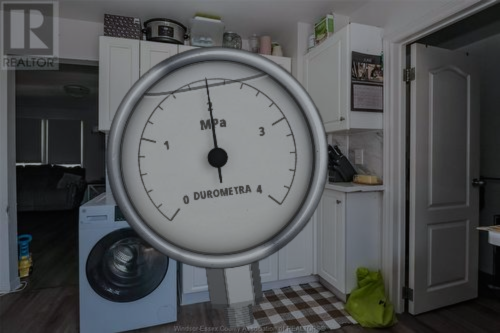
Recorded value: **2** MPa
